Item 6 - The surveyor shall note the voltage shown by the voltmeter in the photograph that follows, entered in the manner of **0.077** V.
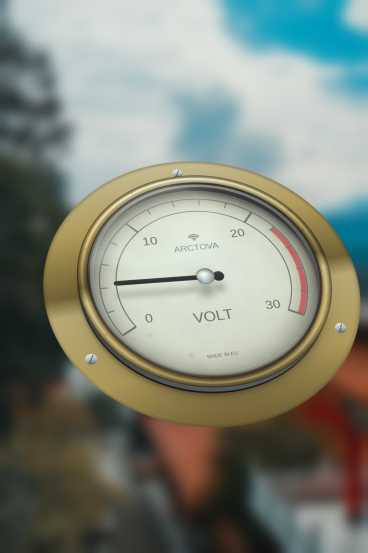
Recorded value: **4** V
